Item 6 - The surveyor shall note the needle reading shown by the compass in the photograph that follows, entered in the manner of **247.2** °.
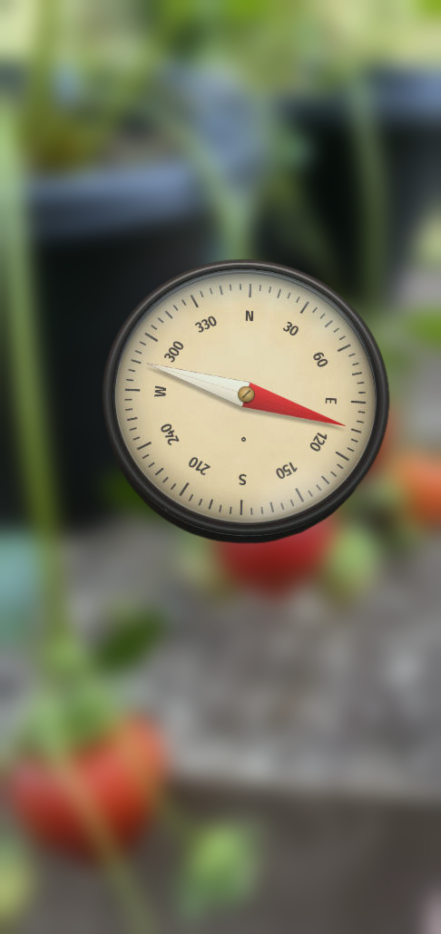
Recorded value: **105** °
